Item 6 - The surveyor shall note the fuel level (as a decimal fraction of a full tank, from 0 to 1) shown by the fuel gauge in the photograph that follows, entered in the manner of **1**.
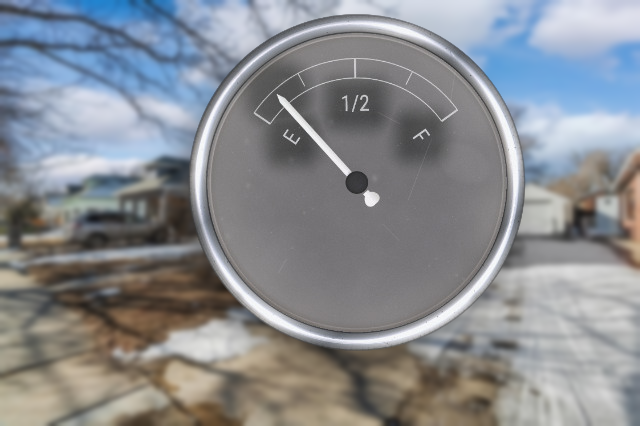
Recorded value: **0.125**
